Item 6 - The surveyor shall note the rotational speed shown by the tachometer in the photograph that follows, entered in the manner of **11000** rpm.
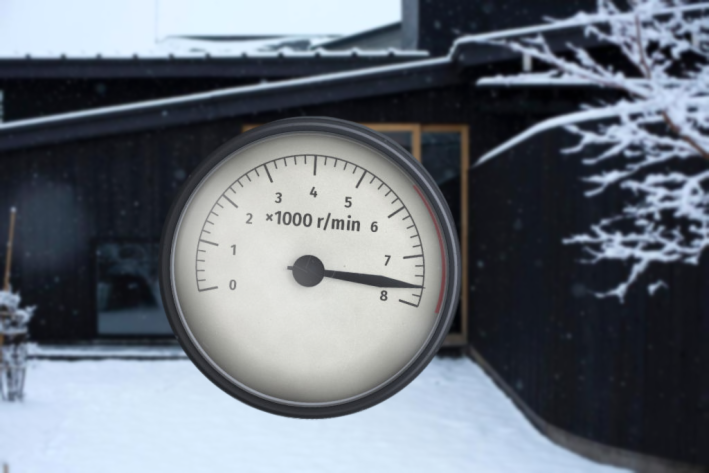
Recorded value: **7600** rpm
